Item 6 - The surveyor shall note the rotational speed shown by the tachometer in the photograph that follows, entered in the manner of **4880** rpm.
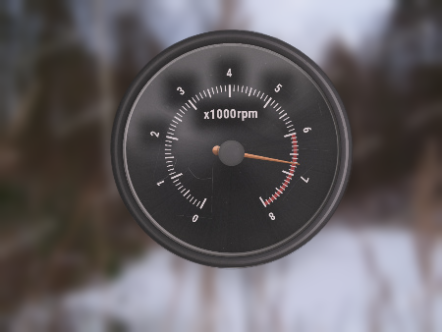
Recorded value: **6700** rpm
